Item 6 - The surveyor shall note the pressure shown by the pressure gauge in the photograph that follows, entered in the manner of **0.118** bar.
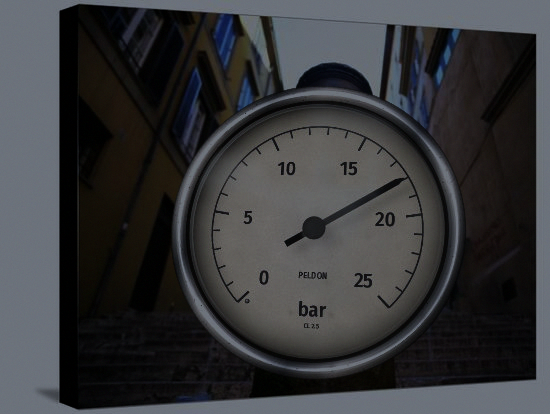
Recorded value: **18** bar
